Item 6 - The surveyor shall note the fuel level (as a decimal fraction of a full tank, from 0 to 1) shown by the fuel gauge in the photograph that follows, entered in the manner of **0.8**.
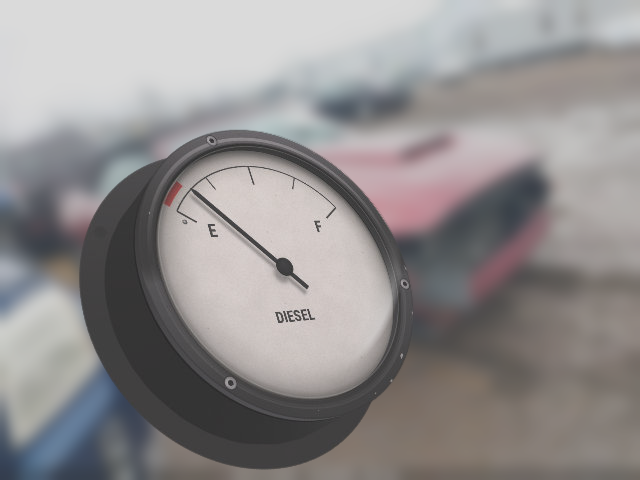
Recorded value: **0.125**
